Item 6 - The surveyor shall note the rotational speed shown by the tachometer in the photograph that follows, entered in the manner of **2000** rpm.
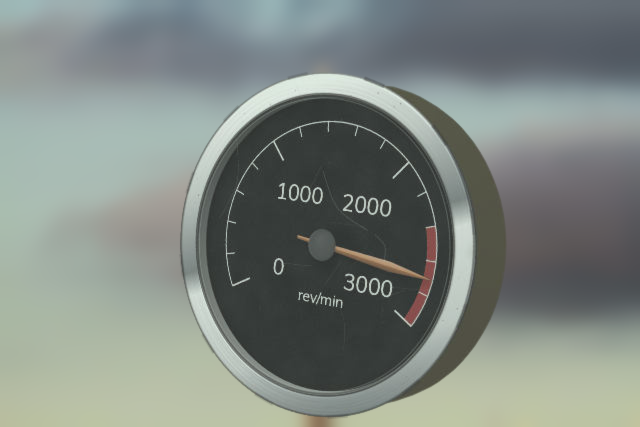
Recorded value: **2700** rpm
